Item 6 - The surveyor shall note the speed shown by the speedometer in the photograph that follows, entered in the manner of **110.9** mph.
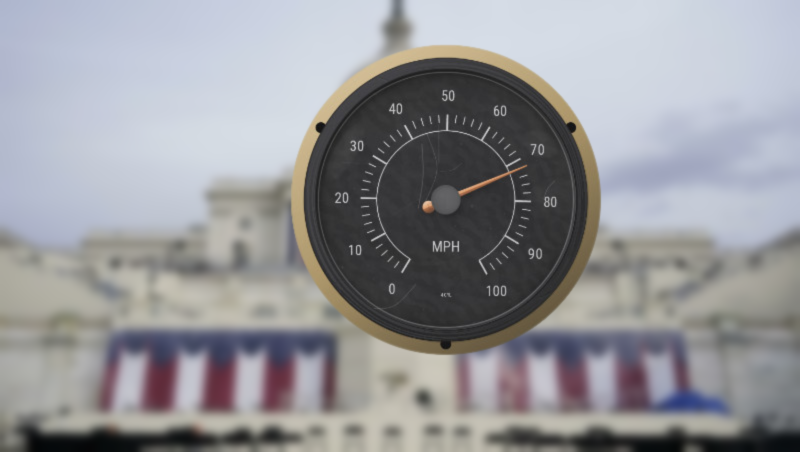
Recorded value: **72** mph
